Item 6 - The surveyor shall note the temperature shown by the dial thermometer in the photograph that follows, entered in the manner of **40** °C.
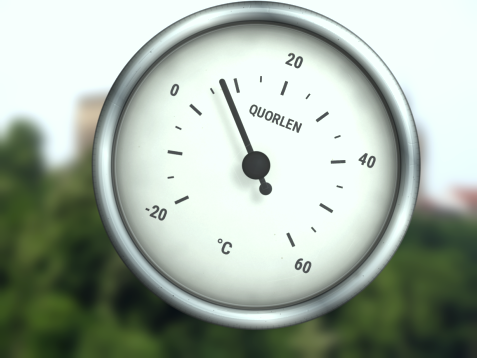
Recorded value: **7.5** °C
